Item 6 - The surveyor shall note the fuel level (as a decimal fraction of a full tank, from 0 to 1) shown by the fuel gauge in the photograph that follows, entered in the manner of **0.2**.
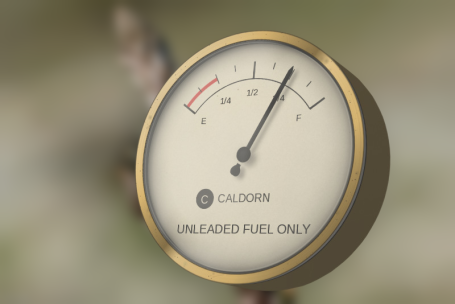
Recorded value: **0.75**
